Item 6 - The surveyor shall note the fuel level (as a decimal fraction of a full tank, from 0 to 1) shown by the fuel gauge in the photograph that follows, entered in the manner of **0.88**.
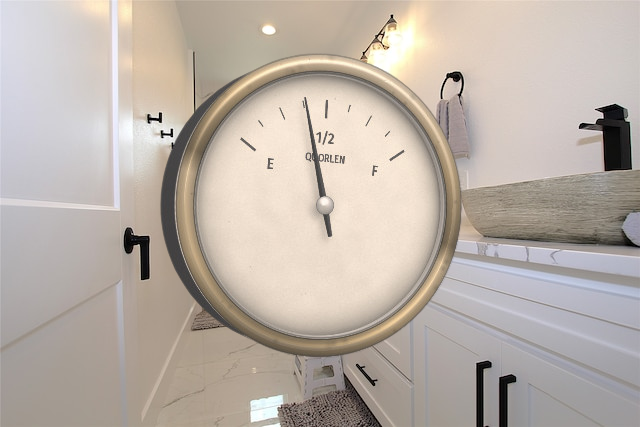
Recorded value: **0.375**
